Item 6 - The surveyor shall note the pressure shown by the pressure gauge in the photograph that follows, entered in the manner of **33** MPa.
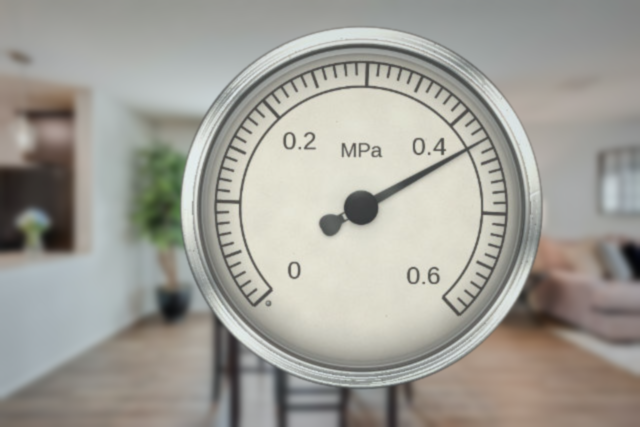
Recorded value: **0.43** MPa
